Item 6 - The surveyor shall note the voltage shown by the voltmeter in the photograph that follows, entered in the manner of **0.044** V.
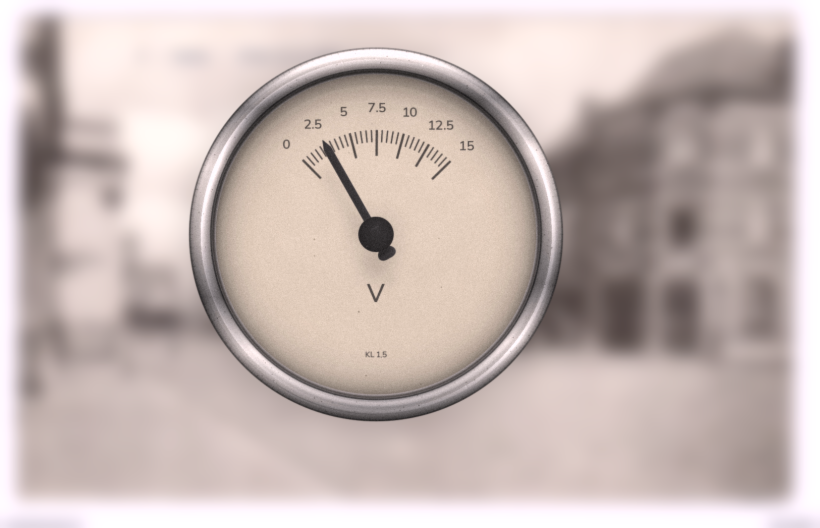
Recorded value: **2.5** V
